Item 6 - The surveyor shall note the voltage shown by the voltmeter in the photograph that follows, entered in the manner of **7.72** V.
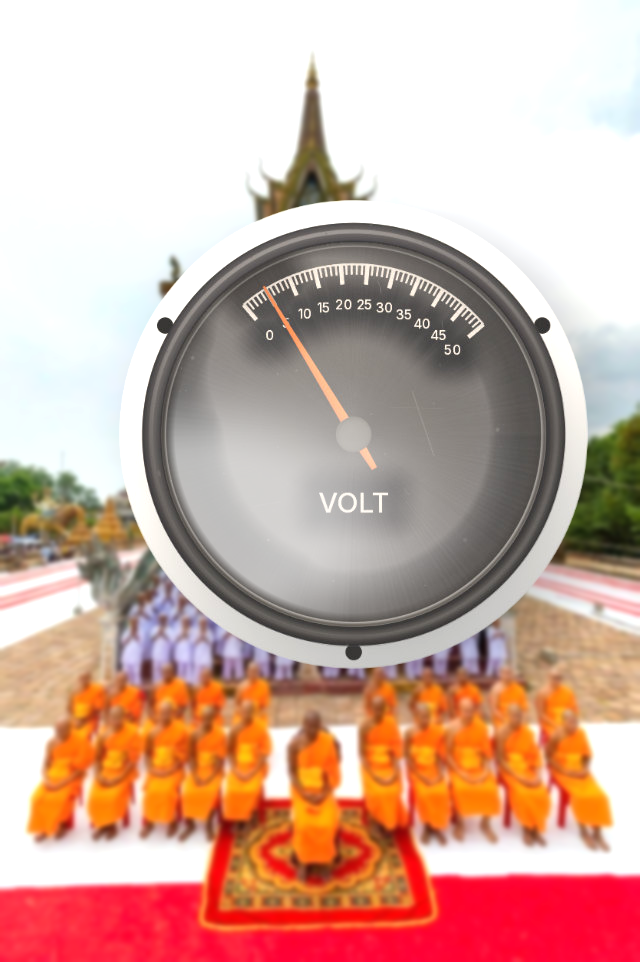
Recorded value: **5** V
